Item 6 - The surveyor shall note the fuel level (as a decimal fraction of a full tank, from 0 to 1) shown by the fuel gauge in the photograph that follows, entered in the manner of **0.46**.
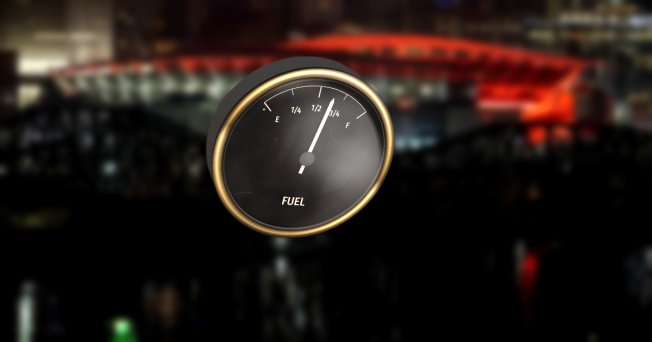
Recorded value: **0.625**
